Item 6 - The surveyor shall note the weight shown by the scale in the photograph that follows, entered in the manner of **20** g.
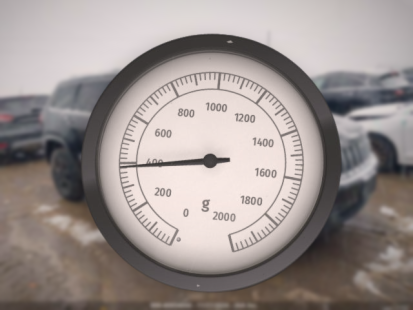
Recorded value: **380** g
